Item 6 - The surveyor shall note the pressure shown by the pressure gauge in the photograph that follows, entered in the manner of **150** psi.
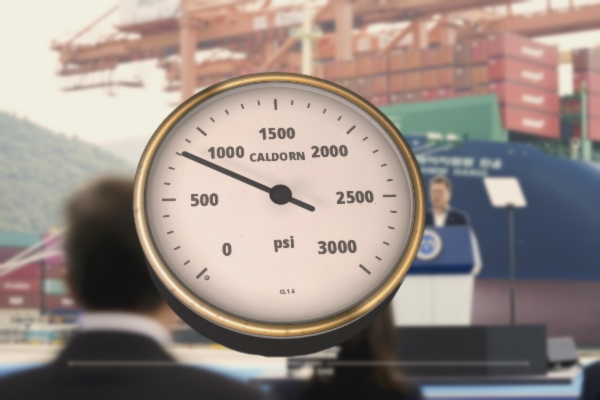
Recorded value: **800** psi
